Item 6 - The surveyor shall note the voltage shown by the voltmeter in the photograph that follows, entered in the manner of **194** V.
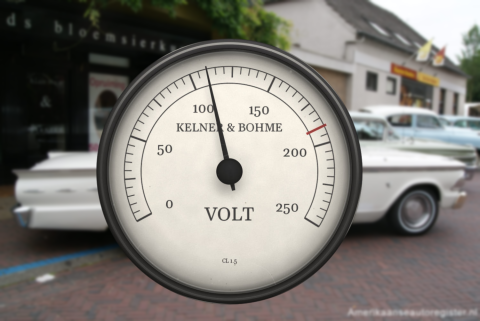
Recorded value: **110** V
